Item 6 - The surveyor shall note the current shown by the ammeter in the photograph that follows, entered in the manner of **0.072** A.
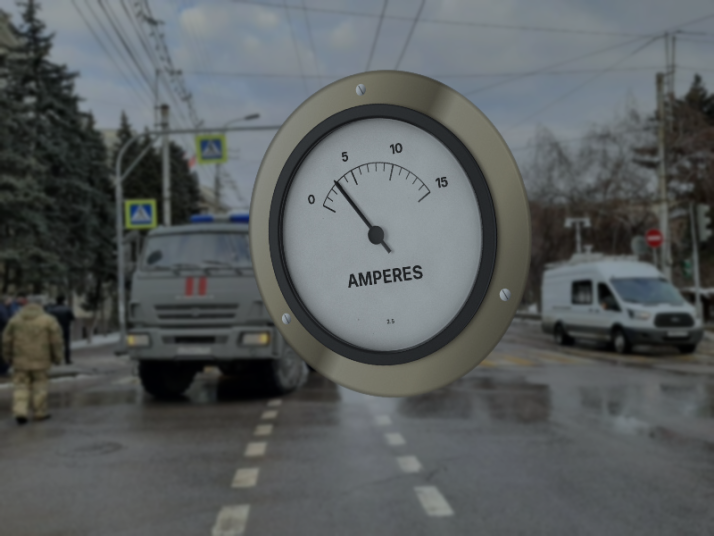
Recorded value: **3** A
